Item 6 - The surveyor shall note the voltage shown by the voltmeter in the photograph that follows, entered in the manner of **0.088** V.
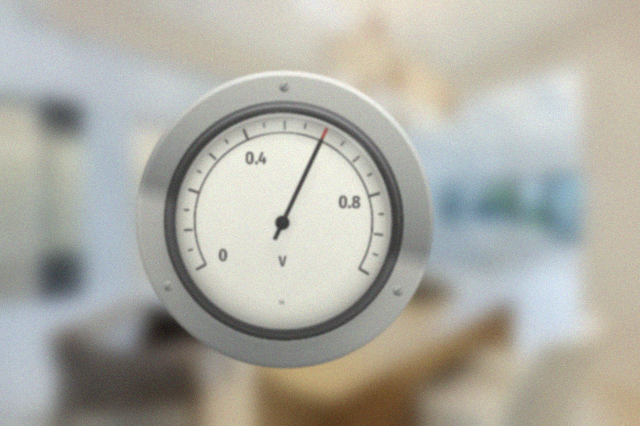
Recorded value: **0.6** V
